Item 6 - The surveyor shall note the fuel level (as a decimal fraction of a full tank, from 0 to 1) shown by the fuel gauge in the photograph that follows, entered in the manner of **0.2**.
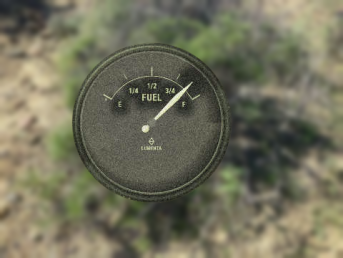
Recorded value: **0.875**
